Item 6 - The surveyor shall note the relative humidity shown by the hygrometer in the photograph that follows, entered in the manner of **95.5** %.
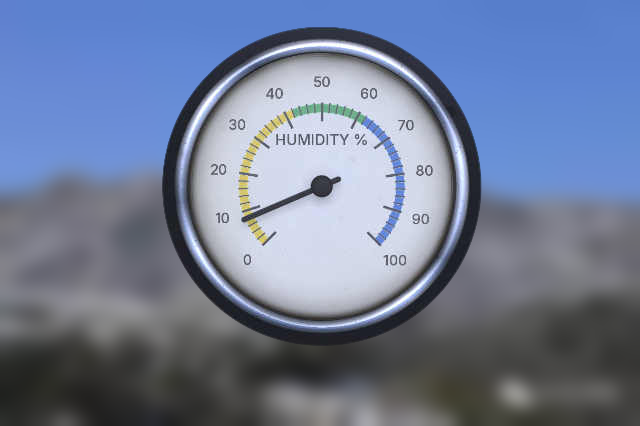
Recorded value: **8** %
